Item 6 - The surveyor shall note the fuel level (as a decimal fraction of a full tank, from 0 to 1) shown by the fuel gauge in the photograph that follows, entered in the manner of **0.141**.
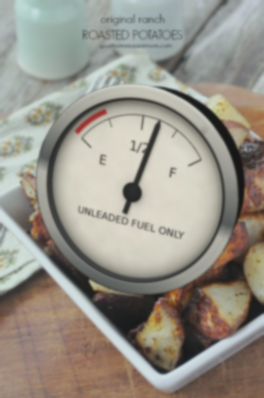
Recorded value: **0.625**
